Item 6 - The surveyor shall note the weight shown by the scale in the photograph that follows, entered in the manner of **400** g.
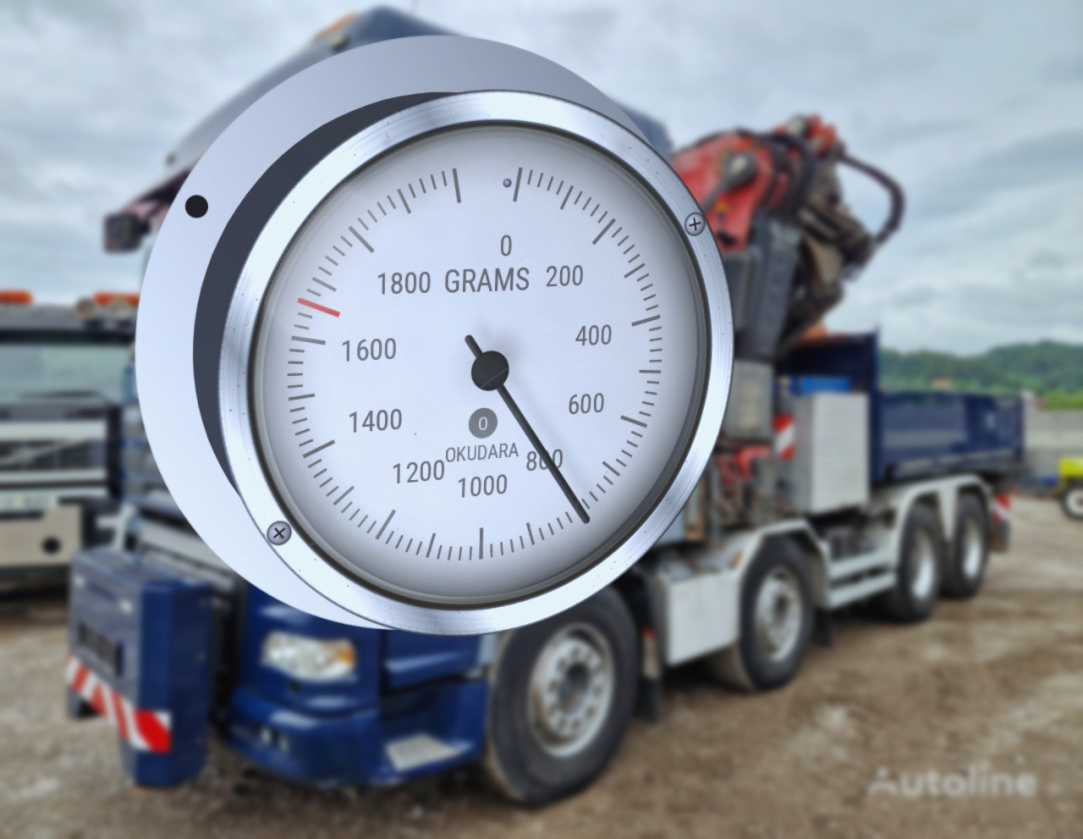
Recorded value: **800** g
